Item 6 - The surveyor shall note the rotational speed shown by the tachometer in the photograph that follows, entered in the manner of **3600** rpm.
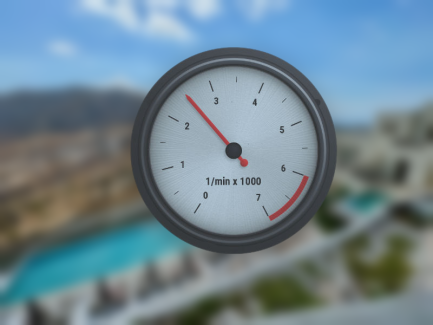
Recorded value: **2500** rpm
